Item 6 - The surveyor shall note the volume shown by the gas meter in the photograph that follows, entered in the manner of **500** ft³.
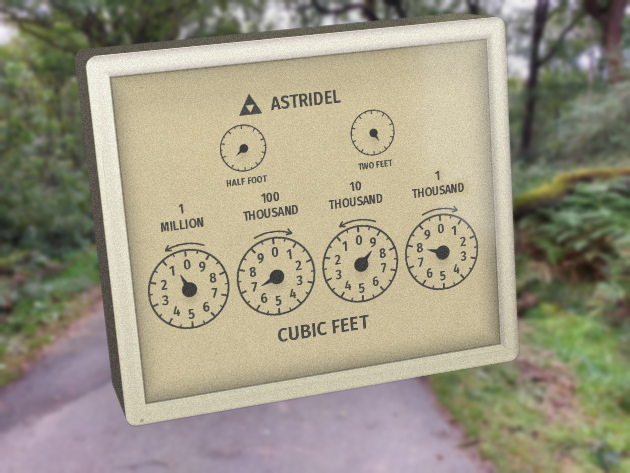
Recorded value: **68800** ft³
